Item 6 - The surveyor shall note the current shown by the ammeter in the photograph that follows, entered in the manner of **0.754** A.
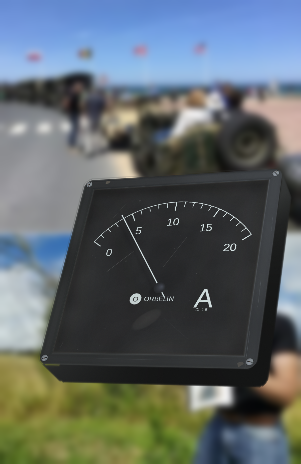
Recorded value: **4** A
